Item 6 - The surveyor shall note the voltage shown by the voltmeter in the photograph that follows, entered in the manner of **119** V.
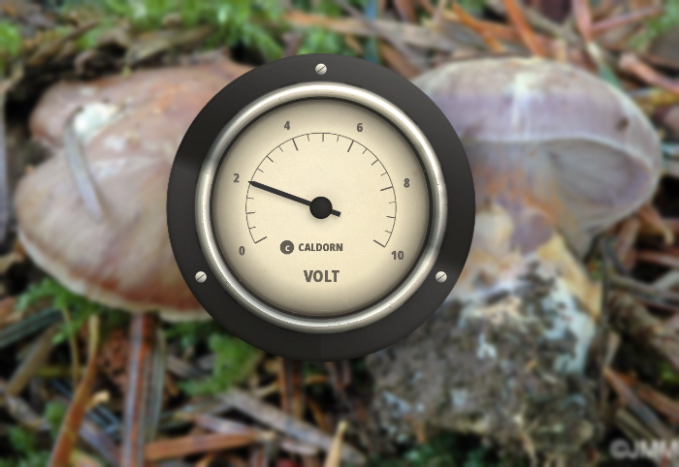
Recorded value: **2** V
